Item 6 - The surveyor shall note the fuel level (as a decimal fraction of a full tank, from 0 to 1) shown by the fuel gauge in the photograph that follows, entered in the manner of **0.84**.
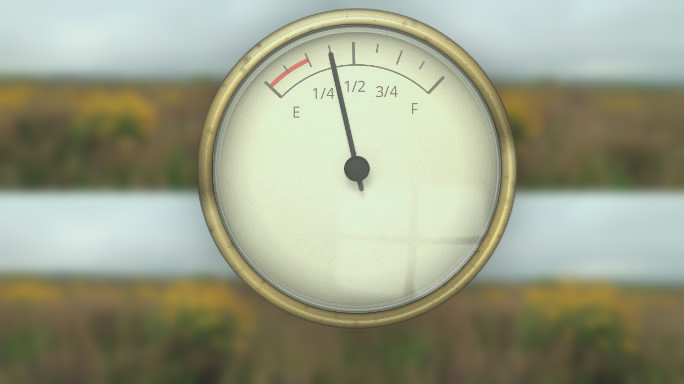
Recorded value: **0.375**
